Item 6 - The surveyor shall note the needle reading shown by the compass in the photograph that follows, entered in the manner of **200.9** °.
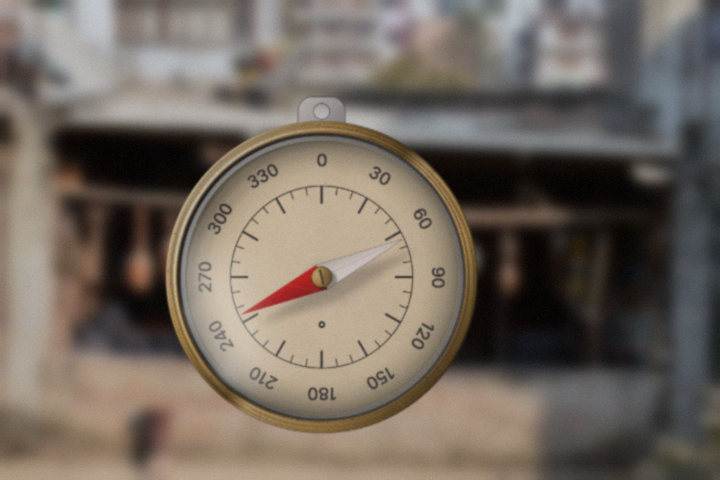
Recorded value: **245** °
